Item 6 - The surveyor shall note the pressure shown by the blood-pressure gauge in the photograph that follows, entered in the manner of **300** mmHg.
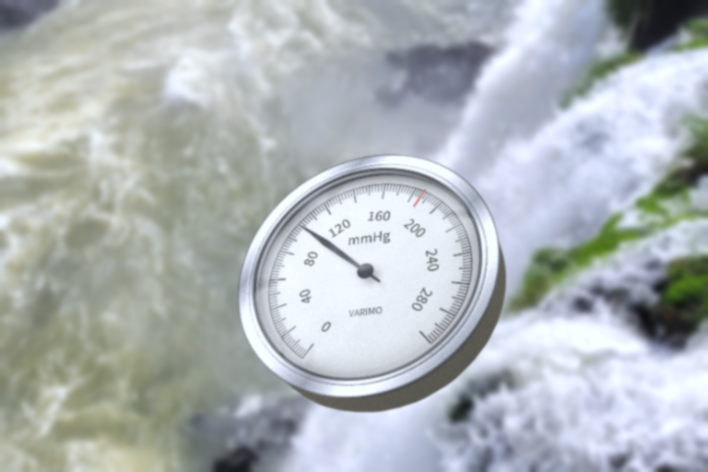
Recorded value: **100** mmHg
